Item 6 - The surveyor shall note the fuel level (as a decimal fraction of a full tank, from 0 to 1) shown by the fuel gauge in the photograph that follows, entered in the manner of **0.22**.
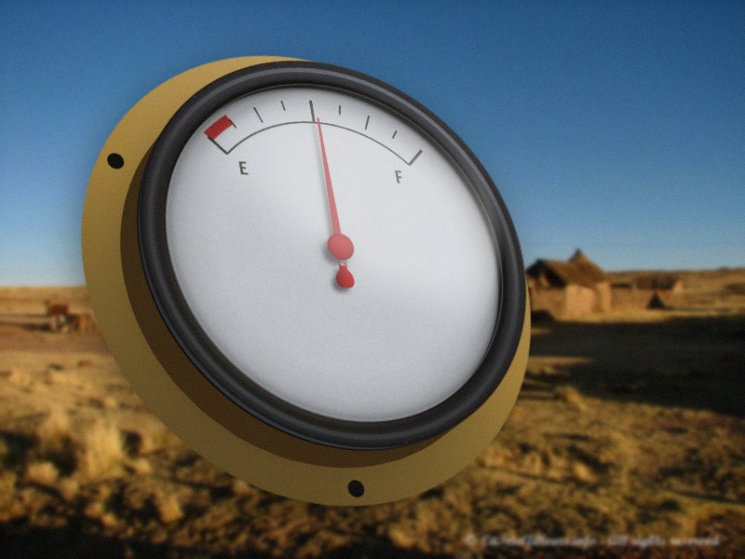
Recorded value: **0.5**
